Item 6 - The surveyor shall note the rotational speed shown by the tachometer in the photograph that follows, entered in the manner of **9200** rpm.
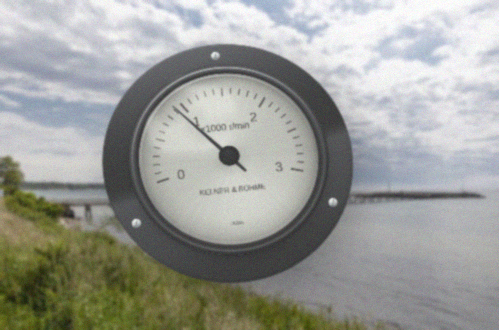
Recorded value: **900** rpm
